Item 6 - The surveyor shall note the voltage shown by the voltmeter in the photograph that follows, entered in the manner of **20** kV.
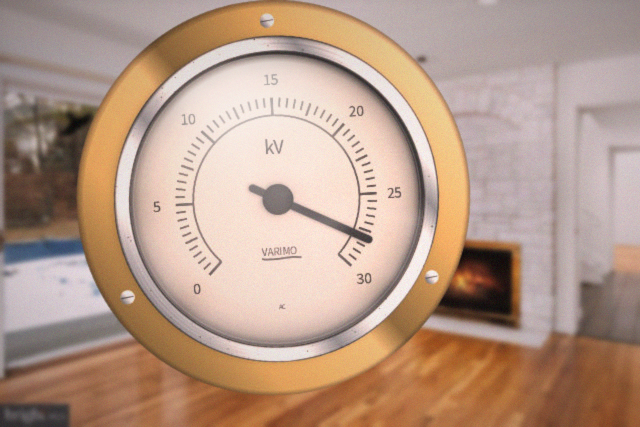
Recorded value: **28** kV
